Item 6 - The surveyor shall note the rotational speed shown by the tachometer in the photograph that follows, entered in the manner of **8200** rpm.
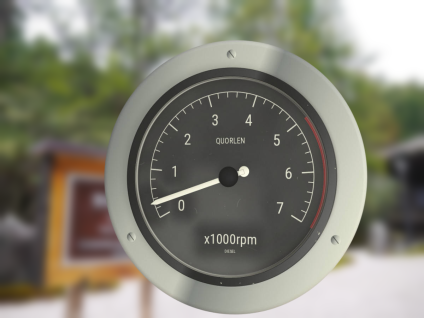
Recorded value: **300** rpm
